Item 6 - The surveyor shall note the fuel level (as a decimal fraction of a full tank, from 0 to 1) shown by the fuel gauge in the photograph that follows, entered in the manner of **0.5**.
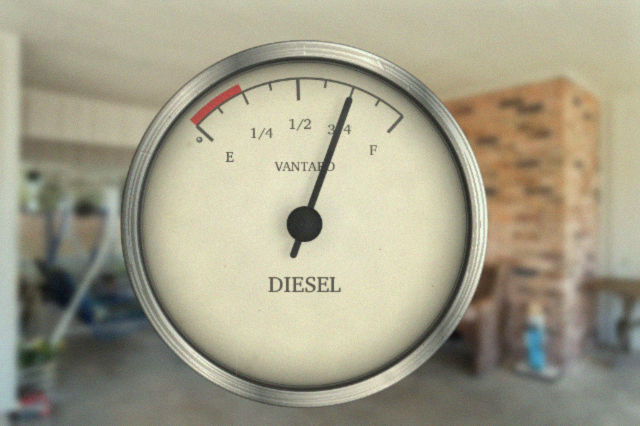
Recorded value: **0.75**
